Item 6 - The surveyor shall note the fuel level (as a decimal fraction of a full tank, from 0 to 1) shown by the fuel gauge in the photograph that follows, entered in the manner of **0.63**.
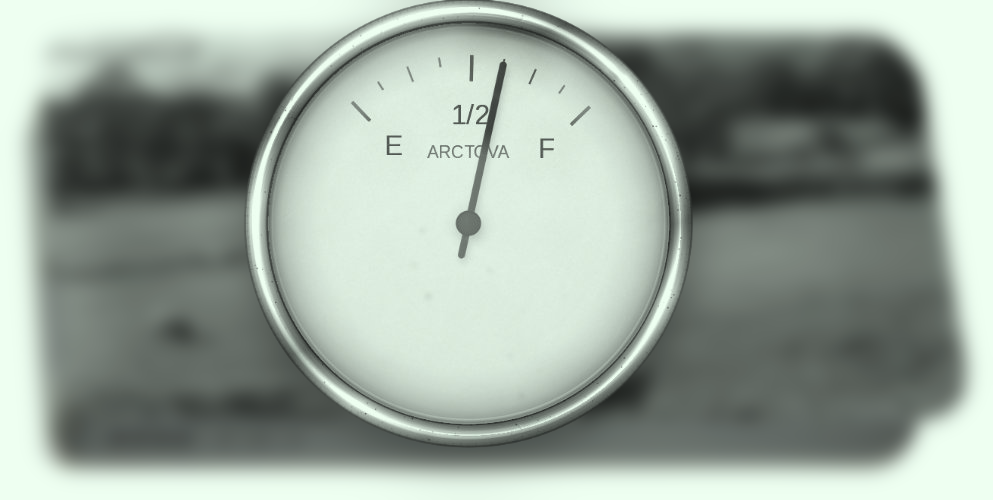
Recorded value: **0.625**
